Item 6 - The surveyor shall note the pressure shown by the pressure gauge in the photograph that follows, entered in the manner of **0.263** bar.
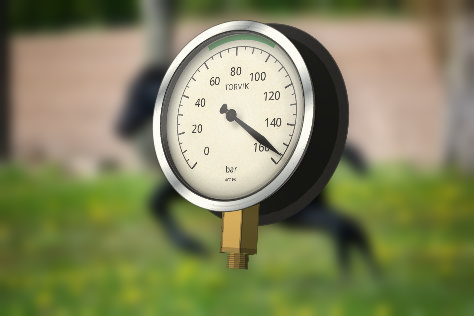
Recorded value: **155** bar
